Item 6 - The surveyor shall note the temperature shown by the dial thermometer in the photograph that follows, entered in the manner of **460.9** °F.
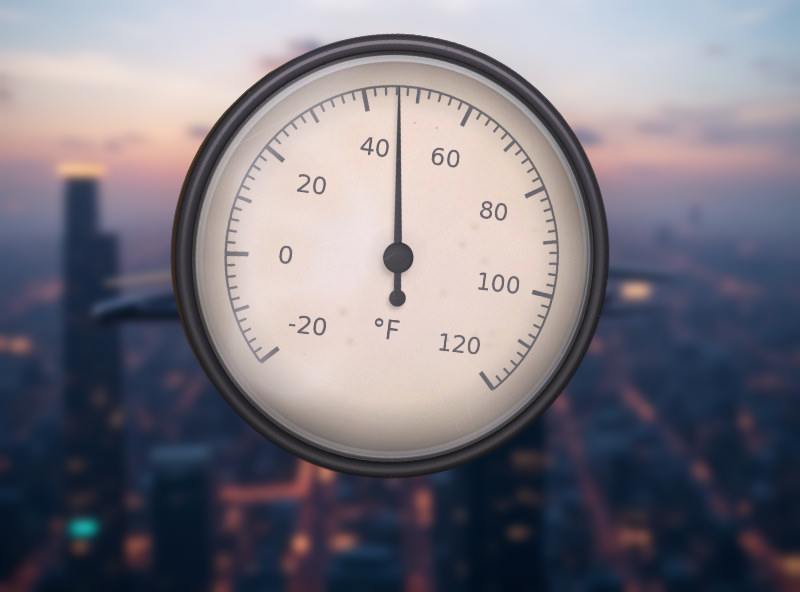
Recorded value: **46** °F
